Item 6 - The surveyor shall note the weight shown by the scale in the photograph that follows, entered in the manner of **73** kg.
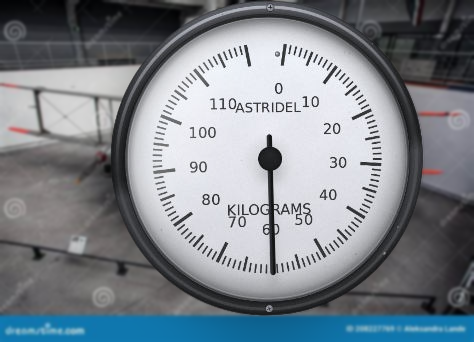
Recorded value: **60** kg
